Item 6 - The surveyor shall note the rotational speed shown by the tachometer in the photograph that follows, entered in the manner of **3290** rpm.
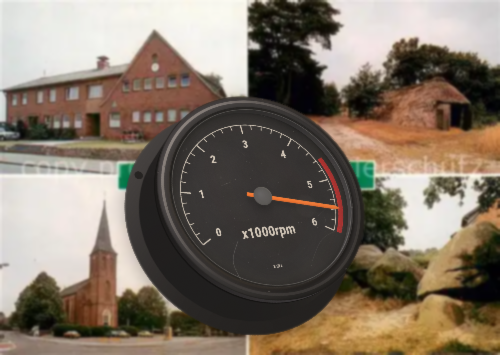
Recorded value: **5600** rpm
